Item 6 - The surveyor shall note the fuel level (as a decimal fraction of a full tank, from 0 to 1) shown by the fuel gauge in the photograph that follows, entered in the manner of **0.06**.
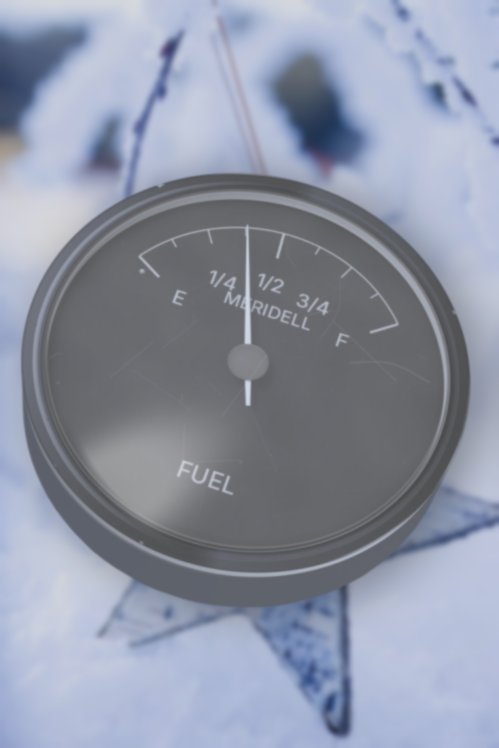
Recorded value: **0.375**
